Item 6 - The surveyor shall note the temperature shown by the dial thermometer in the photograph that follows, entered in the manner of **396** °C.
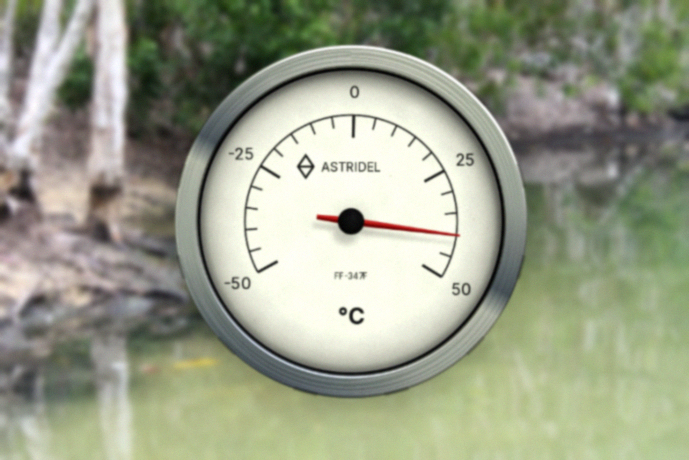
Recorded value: **40** °C
